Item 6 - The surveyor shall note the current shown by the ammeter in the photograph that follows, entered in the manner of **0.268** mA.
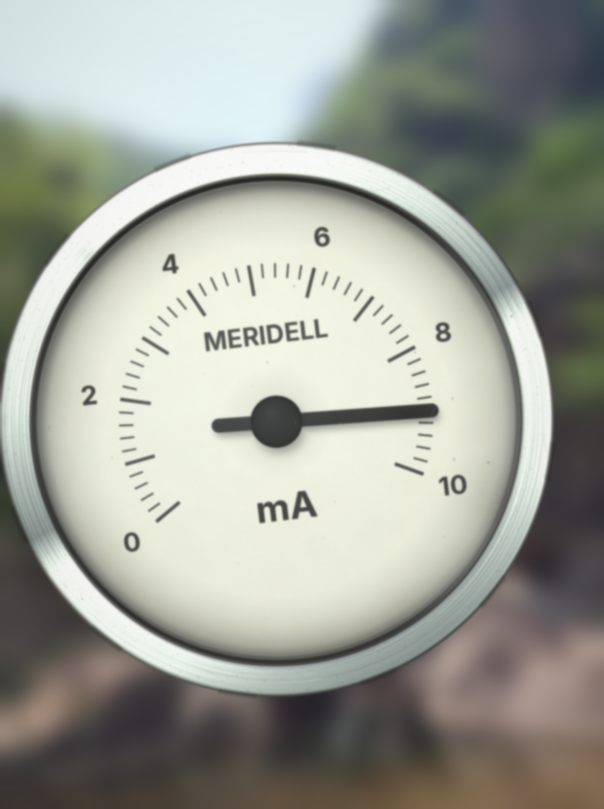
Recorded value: **9** mA
